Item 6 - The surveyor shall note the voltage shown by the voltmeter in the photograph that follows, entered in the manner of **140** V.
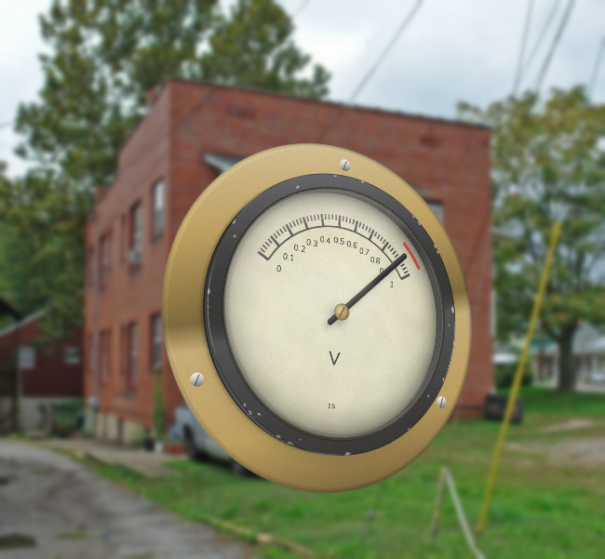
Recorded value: **0.9** V
